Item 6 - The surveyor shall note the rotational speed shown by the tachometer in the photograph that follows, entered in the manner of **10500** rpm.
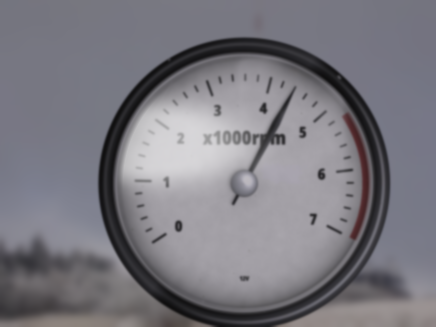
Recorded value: **4400** rpm
